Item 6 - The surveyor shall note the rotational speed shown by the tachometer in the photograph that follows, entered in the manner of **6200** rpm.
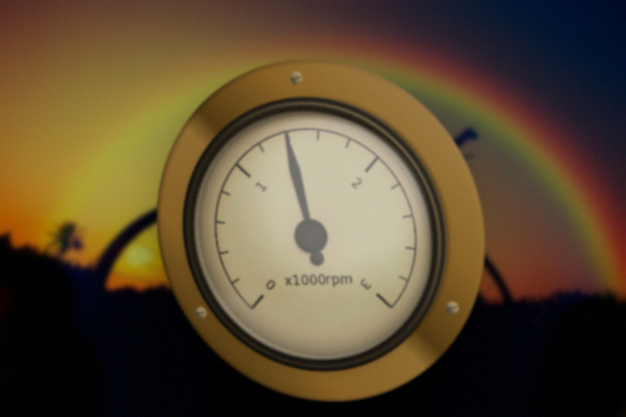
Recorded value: **1400** rpm
